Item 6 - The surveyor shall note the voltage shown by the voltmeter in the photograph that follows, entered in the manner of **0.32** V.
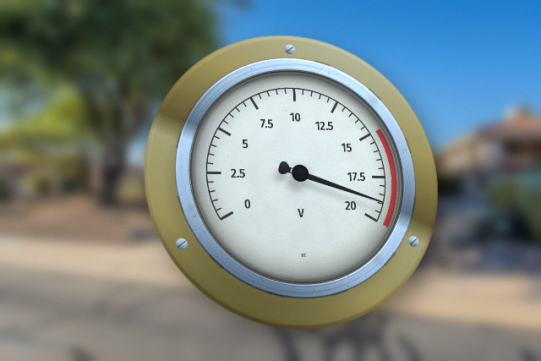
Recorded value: **19** V
